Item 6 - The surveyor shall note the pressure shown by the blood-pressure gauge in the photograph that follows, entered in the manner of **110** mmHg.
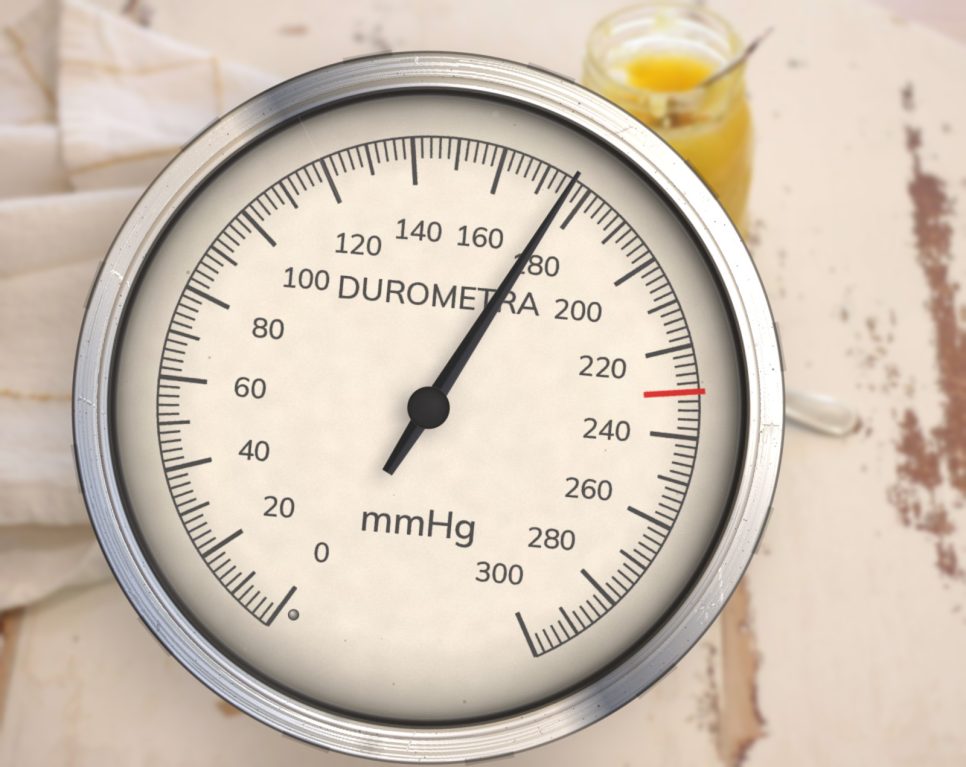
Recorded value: **176** mmHg
